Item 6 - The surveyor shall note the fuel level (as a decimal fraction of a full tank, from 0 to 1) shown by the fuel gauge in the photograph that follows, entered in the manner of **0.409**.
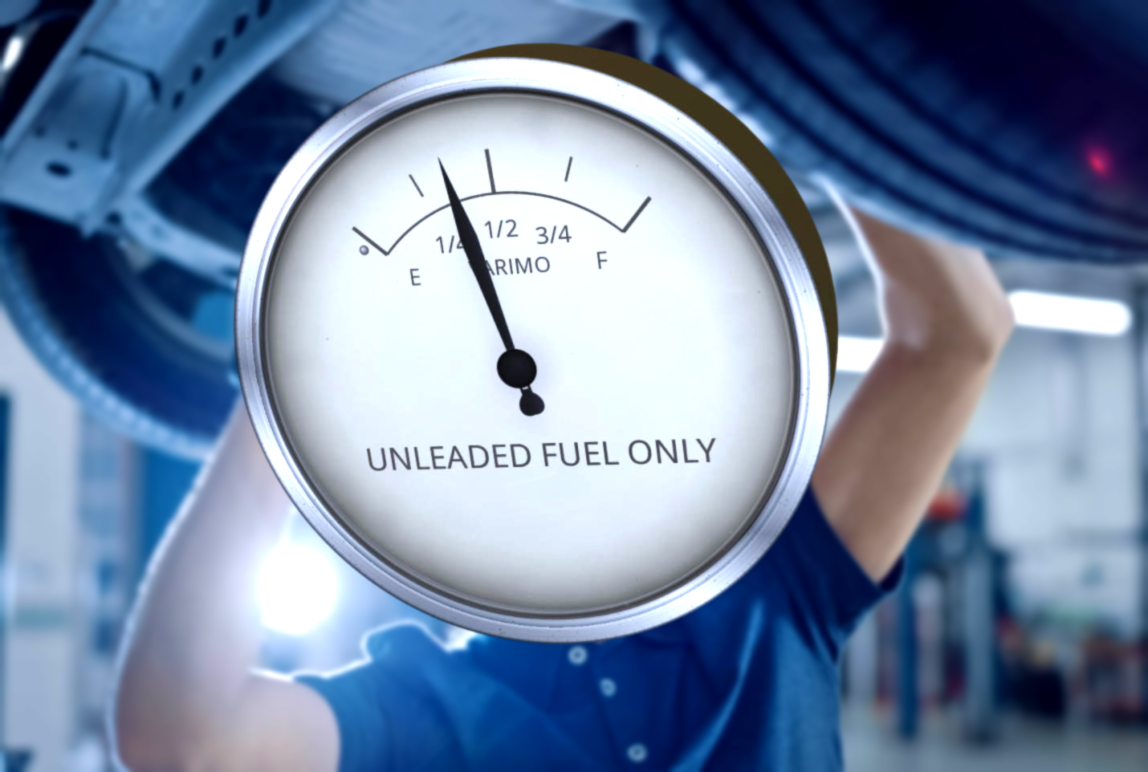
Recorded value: **0.375**
